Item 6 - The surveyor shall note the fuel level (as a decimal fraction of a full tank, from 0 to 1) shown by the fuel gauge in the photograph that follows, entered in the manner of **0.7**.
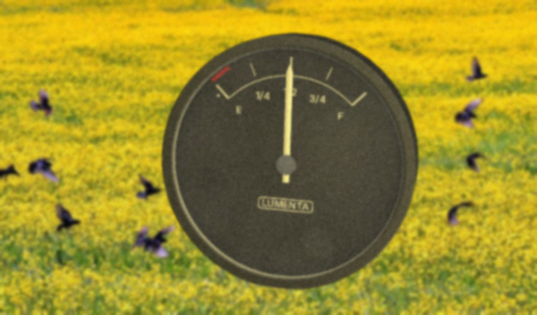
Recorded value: **0.5**
